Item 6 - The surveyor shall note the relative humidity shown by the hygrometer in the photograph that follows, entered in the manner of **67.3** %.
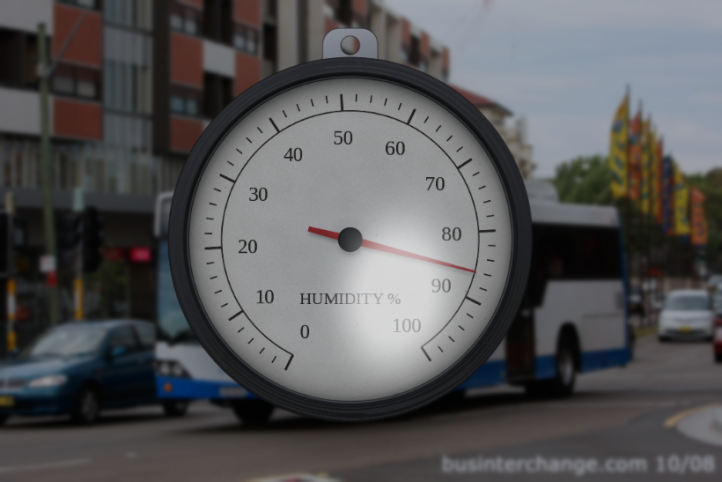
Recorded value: **86** %
